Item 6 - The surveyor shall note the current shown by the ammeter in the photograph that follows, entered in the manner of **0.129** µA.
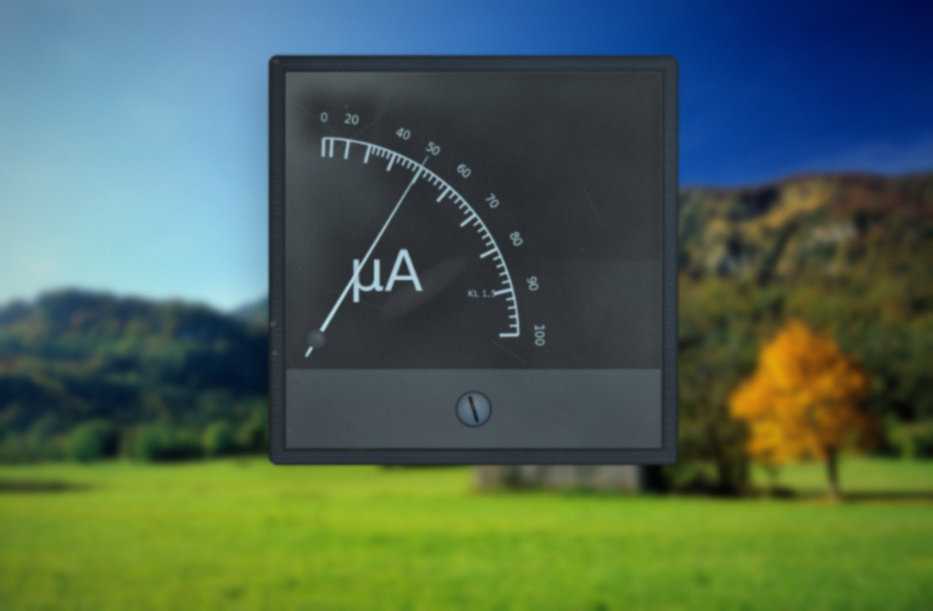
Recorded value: **50** µA
